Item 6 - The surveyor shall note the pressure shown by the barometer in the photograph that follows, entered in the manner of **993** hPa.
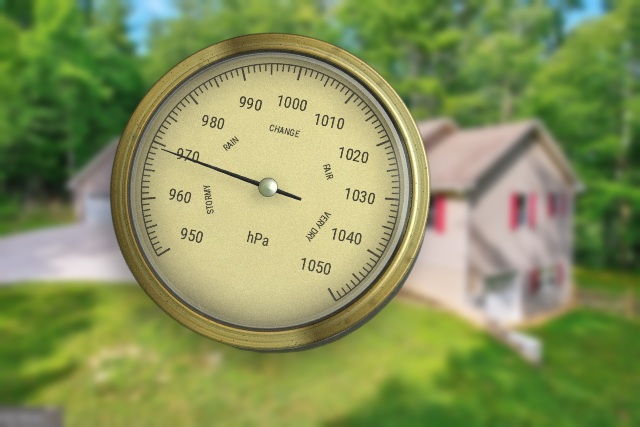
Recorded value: **969** hPa
